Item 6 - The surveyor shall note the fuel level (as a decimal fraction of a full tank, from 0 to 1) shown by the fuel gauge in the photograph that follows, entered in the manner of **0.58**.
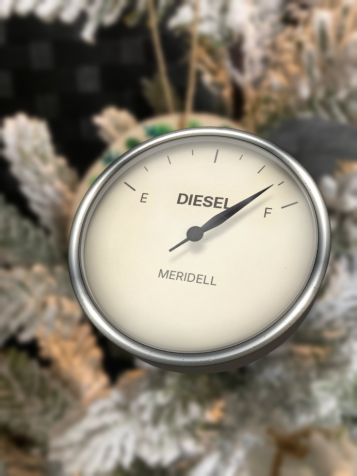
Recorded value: **0.875**
